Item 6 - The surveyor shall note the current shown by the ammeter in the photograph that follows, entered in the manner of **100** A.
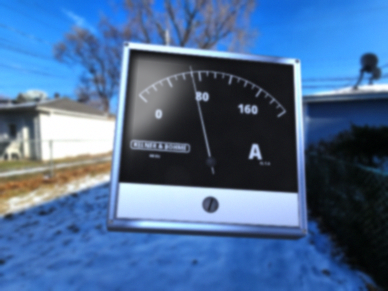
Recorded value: **70** A
